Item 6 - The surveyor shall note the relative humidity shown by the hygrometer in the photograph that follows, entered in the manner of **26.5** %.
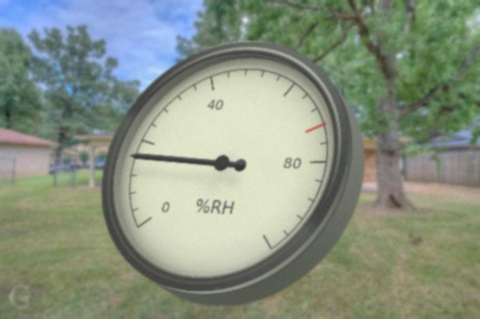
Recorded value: **16** %
